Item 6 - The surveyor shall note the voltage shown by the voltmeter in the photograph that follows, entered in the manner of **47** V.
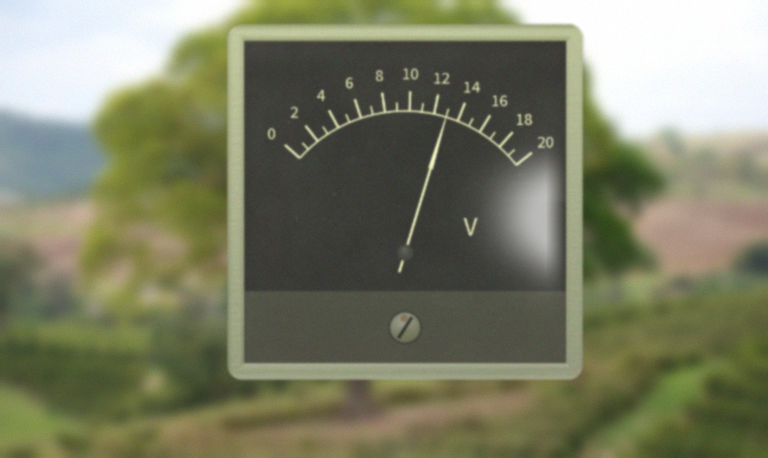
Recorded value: **13** V
